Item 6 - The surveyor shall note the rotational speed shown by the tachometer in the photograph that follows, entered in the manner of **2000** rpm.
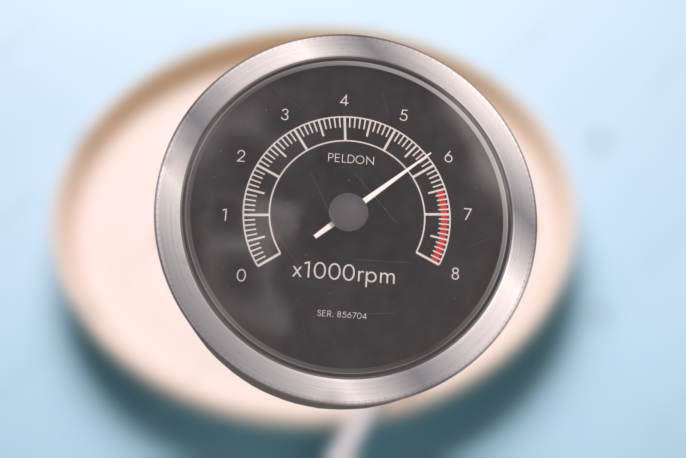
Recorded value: **5800** rpm
